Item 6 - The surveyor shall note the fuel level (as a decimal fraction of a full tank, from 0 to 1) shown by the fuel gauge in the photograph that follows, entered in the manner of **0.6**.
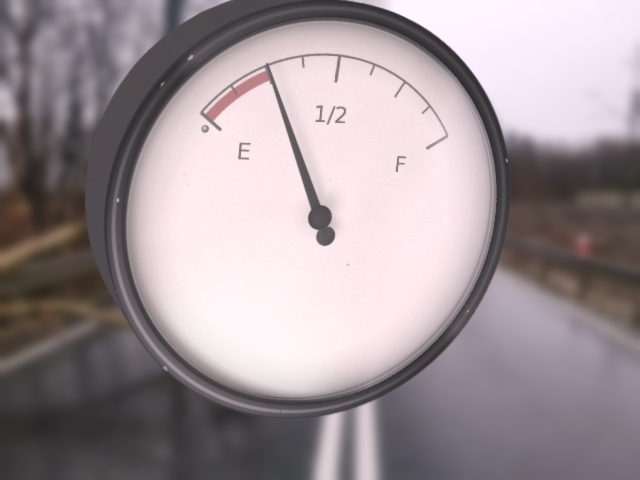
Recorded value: **0.25**
